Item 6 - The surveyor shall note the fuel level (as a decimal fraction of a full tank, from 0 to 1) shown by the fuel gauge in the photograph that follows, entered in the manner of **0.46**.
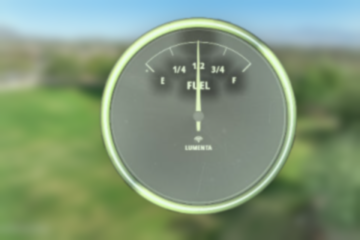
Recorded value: **0.5**
